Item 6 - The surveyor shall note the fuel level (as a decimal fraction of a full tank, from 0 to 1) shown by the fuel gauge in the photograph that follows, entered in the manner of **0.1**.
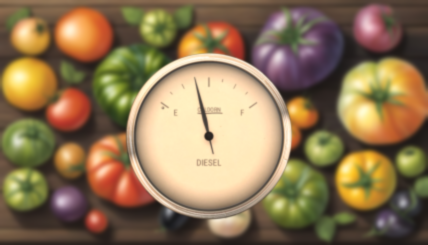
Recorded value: **0.375**
